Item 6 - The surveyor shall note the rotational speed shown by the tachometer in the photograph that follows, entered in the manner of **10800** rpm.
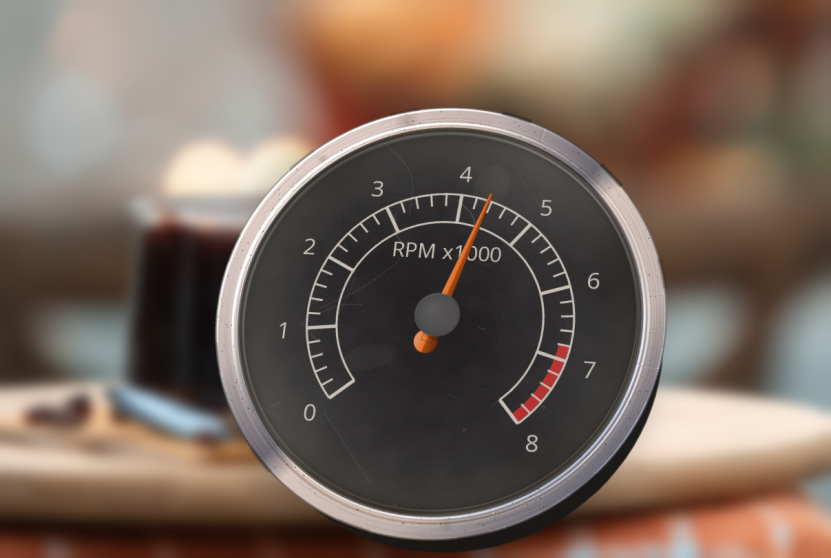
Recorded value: **4400** rpm
